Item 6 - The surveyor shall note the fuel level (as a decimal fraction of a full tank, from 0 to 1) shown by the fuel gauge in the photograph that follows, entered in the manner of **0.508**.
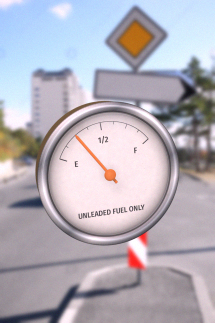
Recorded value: **0.25**
